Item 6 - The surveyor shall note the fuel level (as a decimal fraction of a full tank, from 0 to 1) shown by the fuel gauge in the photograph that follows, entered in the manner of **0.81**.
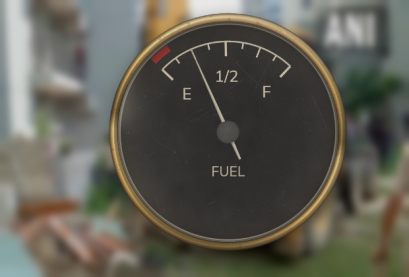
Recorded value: **0.25**
